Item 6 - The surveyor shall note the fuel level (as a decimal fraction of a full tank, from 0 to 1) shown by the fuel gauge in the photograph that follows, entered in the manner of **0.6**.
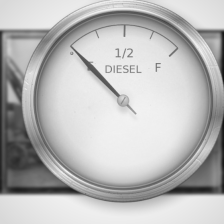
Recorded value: **0**
